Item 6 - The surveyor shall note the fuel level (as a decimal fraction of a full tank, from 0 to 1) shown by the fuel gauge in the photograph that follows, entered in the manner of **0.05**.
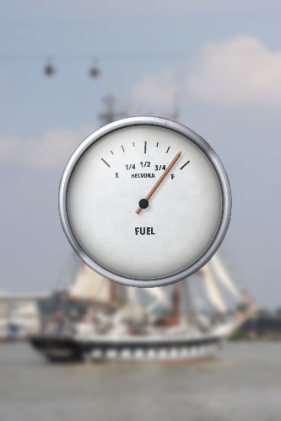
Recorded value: **0.875**
